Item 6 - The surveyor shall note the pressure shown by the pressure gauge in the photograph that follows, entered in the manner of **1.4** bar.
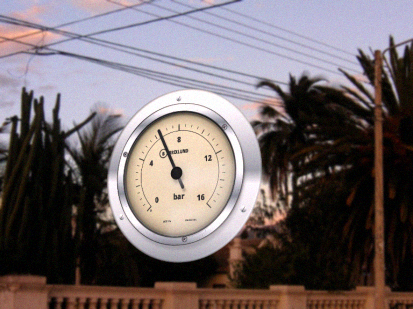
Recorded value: **6.5** bar
